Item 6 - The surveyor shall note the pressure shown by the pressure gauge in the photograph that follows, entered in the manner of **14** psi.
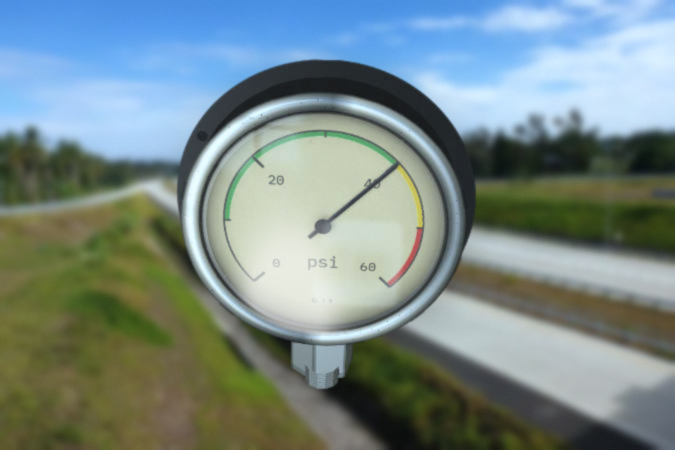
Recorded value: **40** psi
